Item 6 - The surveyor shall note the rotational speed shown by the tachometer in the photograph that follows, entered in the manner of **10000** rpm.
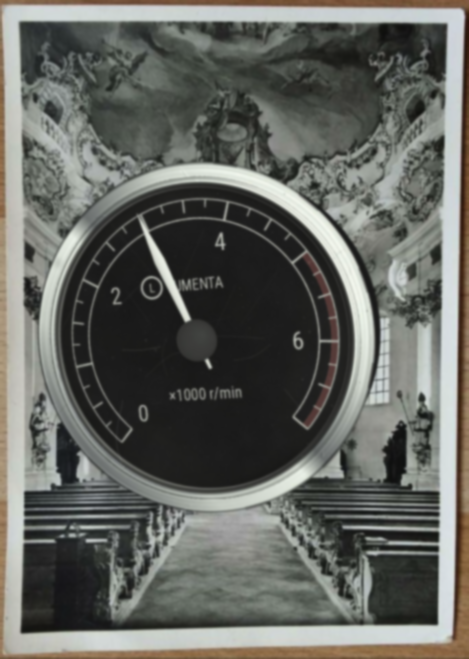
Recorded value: **3000** rpm
